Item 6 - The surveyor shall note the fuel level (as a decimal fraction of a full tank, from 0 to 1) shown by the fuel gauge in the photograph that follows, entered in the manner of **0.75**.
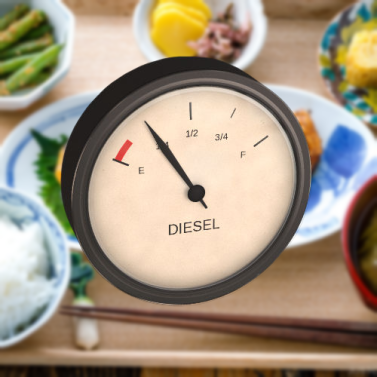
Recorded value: **0.25**
